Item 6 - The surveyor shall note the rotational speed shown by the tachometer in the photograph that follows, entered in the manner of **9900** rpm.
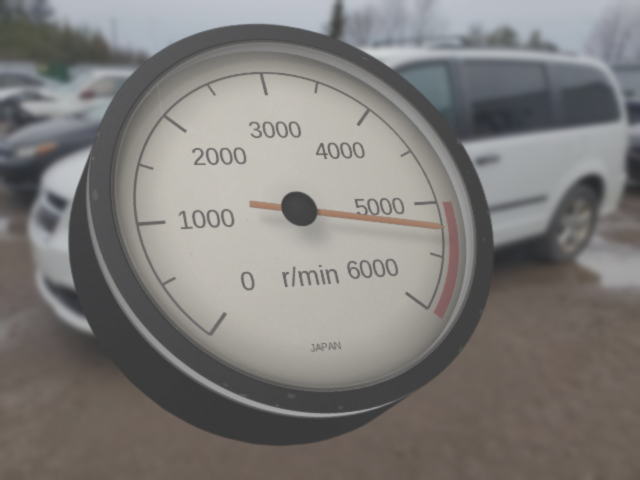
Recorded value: **5250** rpm
